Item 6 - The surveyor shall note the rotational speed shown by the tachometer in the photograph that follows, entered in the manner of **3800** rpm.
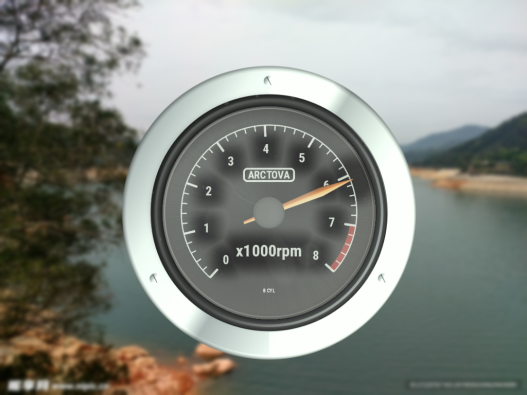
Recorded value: **6100** rpm
